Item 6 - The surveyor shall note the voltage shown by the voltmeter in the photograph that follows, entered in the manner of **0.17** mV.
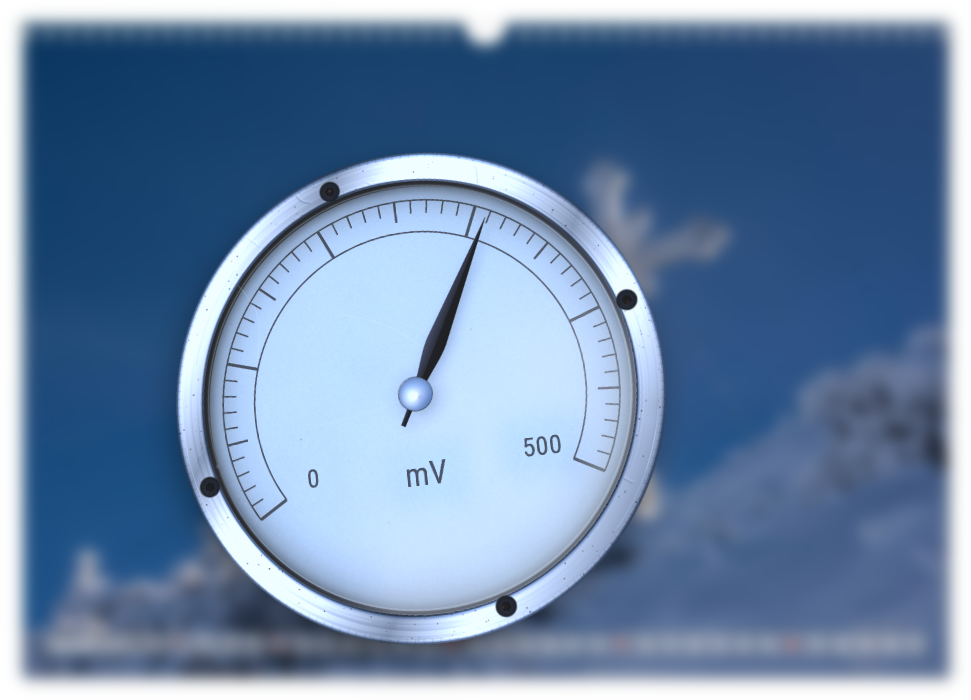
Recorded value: **310** mV
